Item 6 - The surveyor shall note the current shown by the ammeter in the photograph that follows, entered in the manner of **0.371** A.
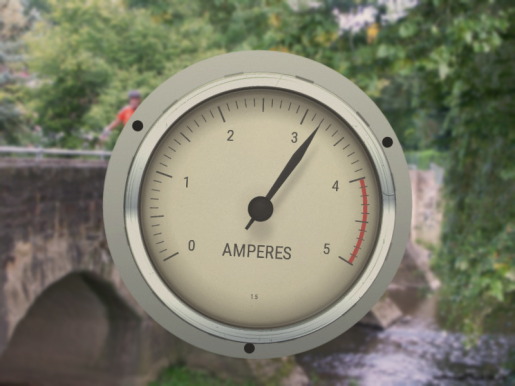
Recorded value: **3.2** A
